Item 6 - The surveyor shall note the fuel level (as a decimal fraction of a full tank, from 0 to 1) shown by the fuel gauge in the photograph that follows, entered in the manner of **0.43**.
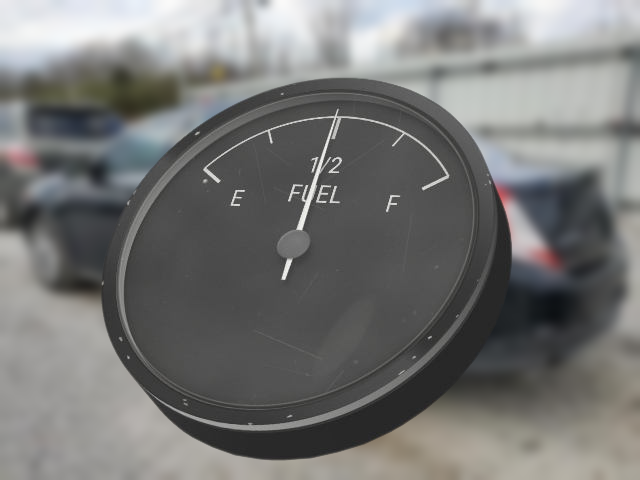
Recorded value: **0.5**
